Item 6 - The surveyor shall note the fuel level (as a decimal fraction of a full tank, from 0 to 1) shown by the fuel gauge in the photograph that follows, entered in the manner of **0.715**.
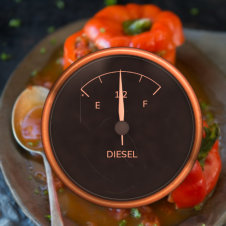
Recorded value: **0.5**
